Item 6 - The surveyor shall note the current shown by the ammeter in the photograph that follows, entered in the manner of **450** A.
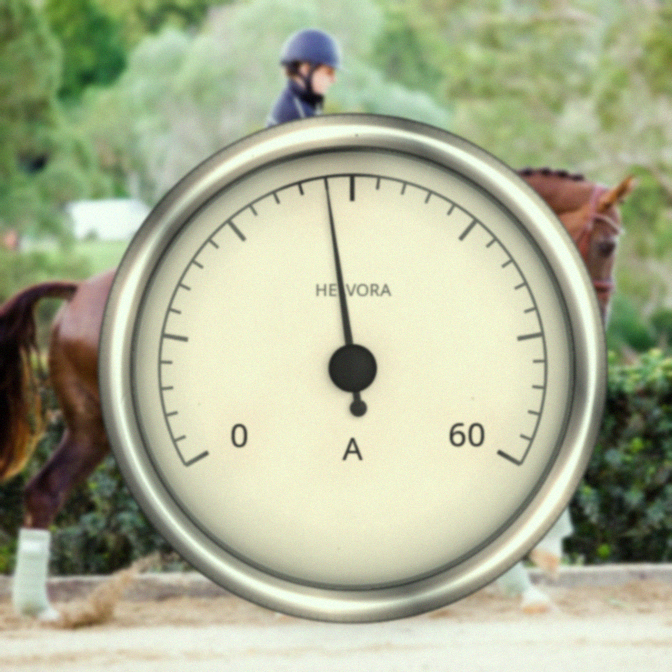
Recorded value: **28** A
